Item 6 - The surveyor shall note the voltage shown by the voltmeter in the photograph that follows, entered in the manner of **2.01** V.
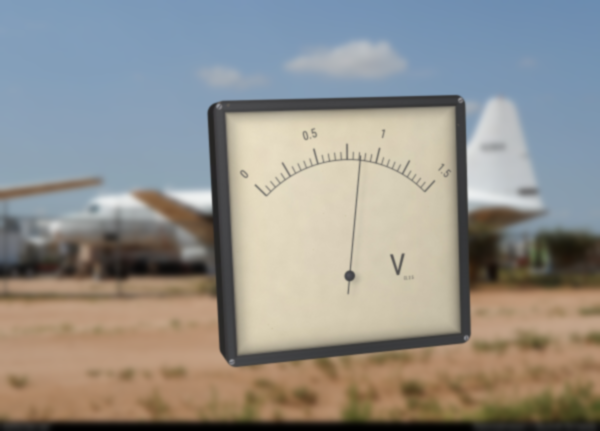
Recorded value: **0.85** V
